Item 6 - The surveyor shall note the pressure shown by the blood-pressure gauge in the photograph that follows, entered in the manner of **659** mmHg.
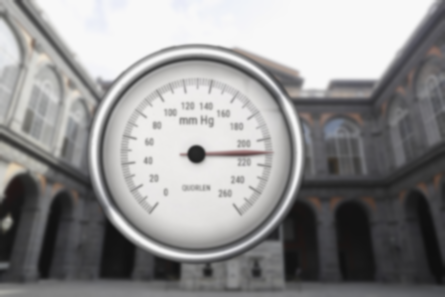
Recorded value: **210** mmHg
